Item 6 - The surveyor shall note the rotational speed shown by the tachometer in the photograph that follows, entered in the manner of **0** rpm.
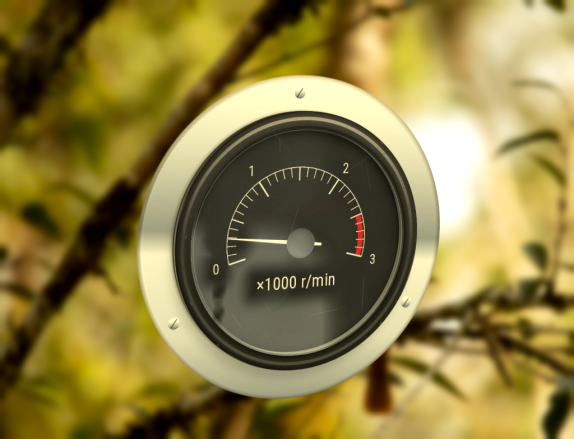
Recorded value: **300** rpm
